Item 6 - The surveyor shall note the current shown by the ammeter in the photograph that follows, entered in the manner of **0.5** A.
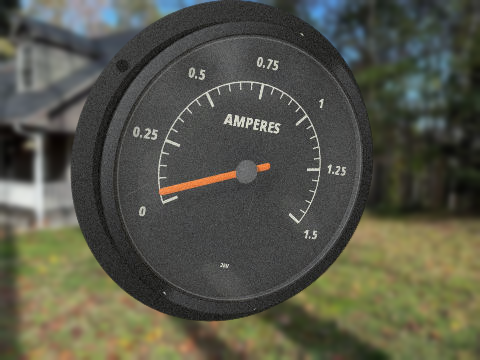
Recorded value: **0.05** A
